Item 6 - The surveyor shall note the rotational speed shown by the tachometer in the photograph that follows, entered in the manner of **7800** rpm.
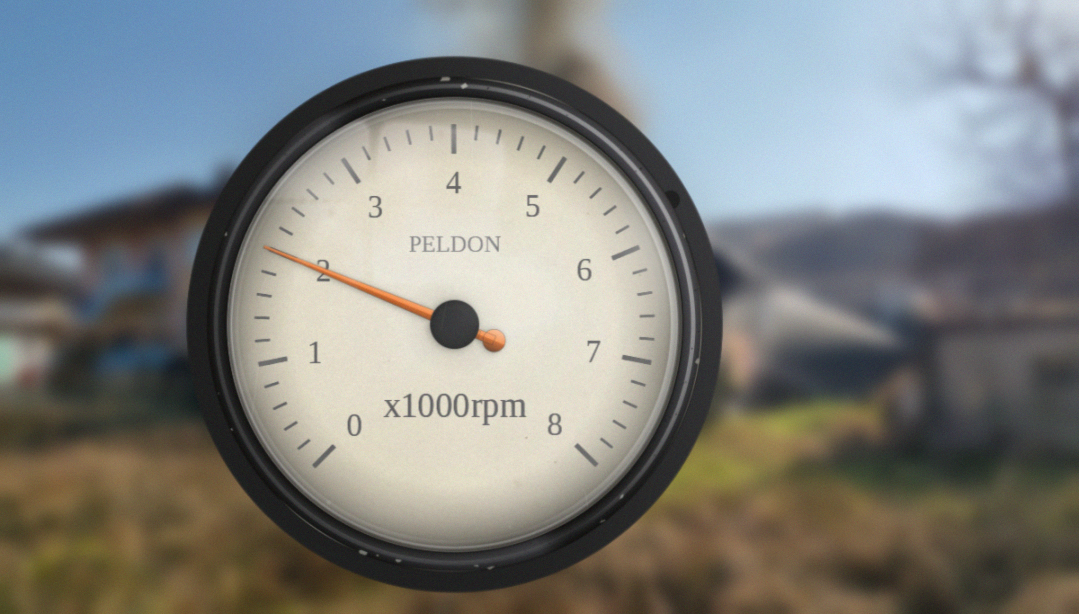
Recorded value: **2000** rpm
